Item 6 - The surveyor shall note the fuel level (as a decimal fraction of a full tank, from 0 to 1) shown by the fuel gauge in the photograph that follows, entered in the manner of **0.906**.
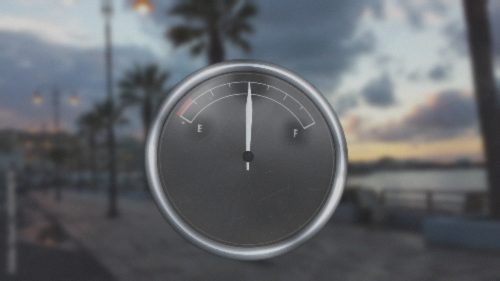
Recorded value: **0.5**
